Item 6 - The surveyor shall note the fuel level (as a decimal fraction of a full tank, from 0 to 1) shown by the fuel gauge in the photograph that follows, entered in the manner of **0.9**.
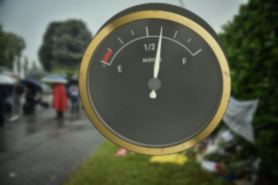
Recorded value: **0.625**
